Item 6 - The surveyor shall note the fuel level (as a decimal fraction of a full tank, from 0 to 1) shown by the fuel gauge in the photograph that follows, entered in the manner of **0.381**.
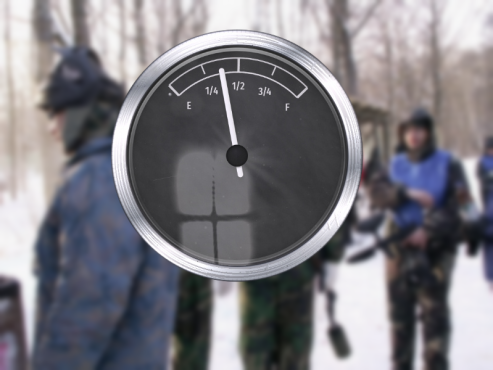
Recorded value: **0.375**
